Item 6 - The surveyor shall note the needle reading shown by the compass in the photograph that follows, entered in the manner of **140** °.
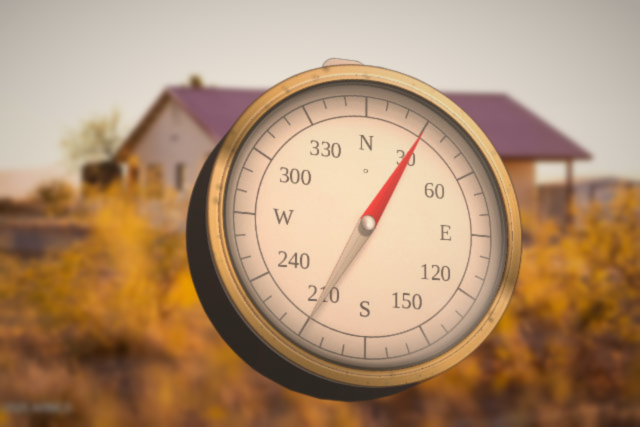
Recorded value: **30** °
